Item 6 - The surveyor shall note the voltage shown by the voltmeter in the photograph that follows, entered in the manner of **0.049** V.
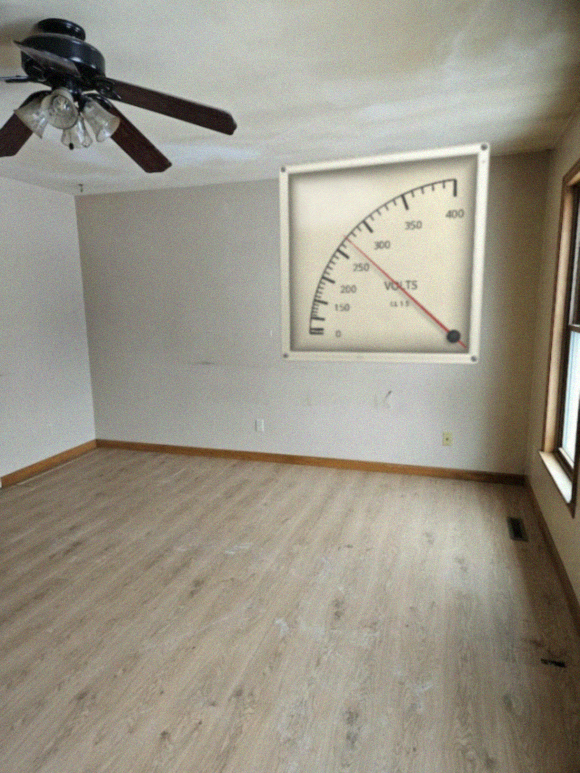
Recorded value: **270** V
